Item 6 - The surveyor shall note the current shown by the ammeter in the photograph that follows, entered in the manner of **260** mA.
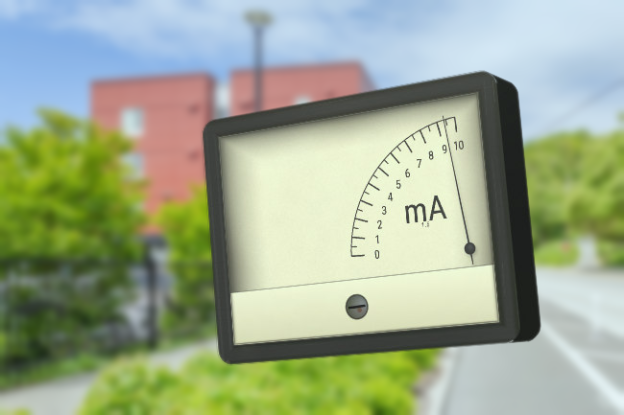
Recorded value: **9.5** mA
